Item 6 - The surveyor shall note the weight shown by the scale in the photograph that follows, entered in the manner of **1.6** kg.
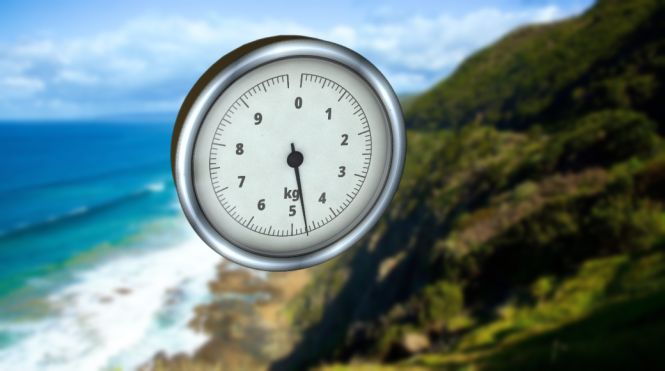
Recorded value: **4.7** kg
